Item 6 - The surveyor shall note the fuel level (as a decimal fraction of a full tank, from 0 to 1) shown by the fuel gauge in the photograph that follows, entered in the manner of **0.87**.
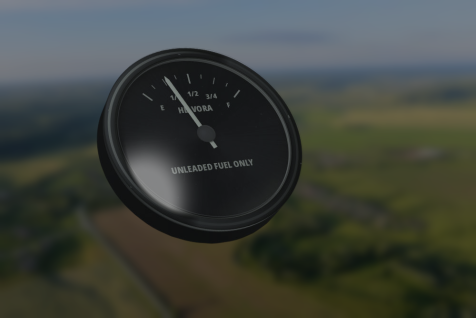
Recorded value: **0.25**
